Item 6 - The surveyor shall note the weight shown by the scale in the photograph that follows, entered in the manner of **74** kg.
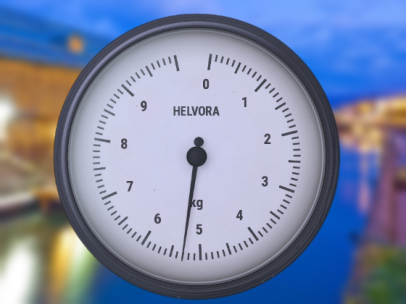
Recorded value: **5.3** kg
